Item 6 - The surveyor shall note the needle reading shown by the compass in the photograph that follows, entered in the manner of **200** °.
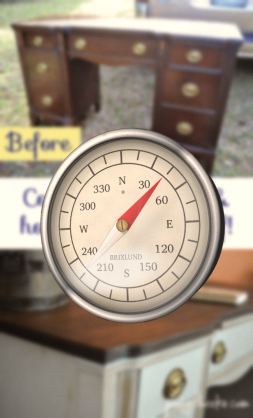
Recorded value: **45** °
